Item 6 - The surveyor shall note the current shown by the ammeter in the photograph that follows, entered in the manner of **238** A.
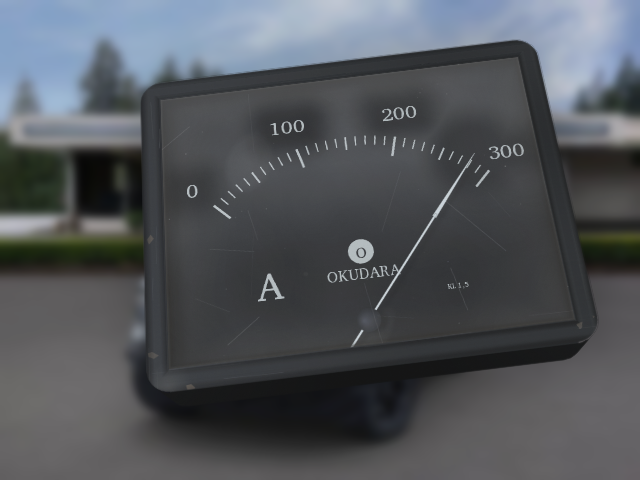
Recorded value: **280** A
